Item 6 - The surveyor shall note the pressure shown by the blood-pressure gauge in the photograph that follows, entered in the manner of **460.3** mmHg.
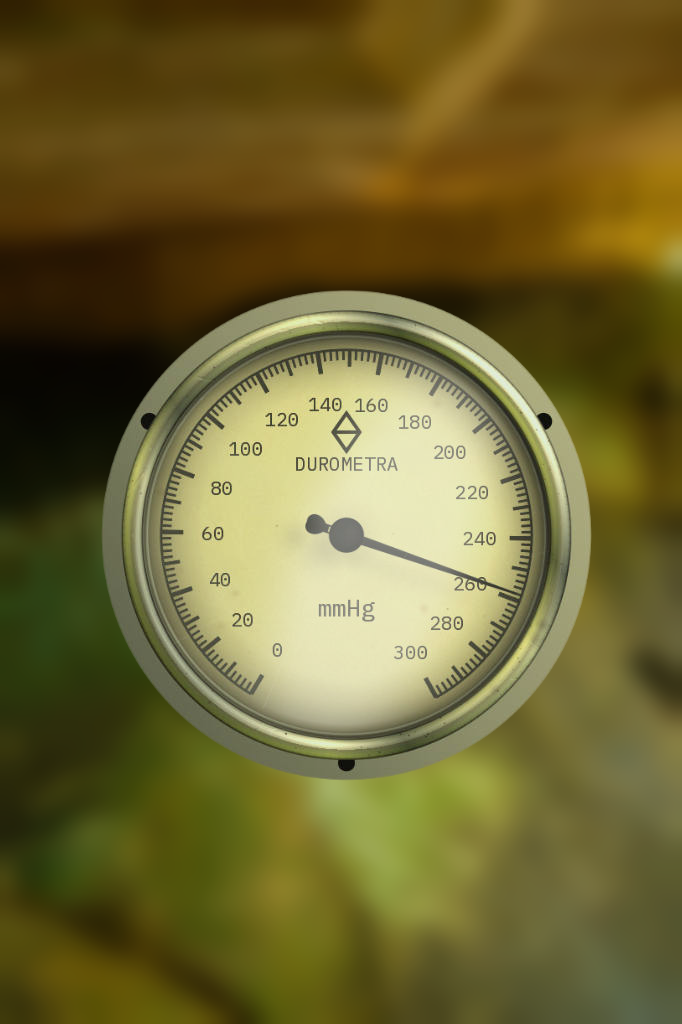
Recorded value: **258** mmHg
